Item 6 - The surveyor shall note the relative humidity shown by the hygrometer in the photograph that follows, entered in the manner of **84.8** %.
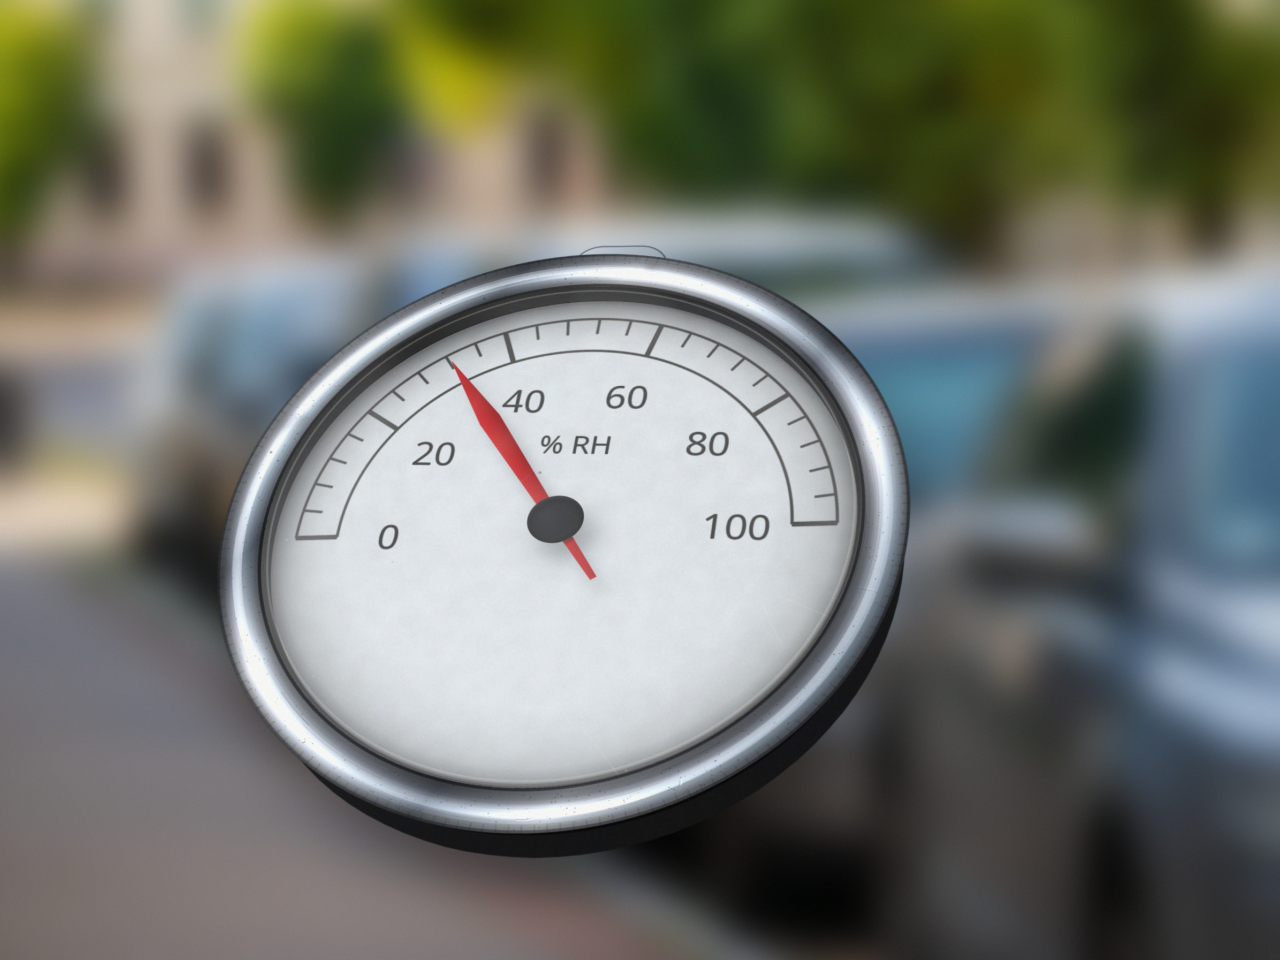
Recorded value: **32** %
